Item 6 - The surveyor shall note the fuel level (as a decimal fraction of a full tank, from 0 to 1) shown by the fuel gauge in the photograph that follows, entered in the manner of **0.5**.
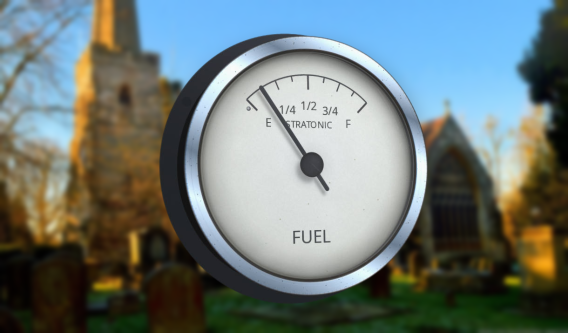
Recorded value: **0.125**
